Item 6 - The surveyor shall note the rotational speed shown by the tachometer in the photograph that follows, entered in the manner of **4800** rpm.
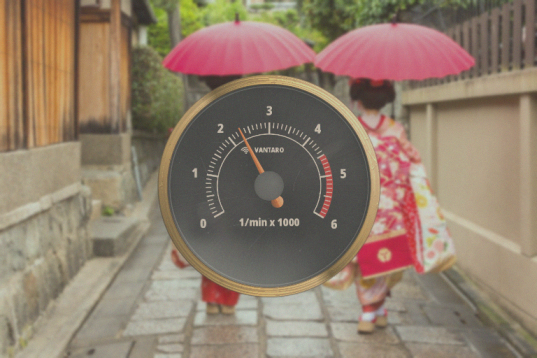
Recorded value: **2300** rpm
